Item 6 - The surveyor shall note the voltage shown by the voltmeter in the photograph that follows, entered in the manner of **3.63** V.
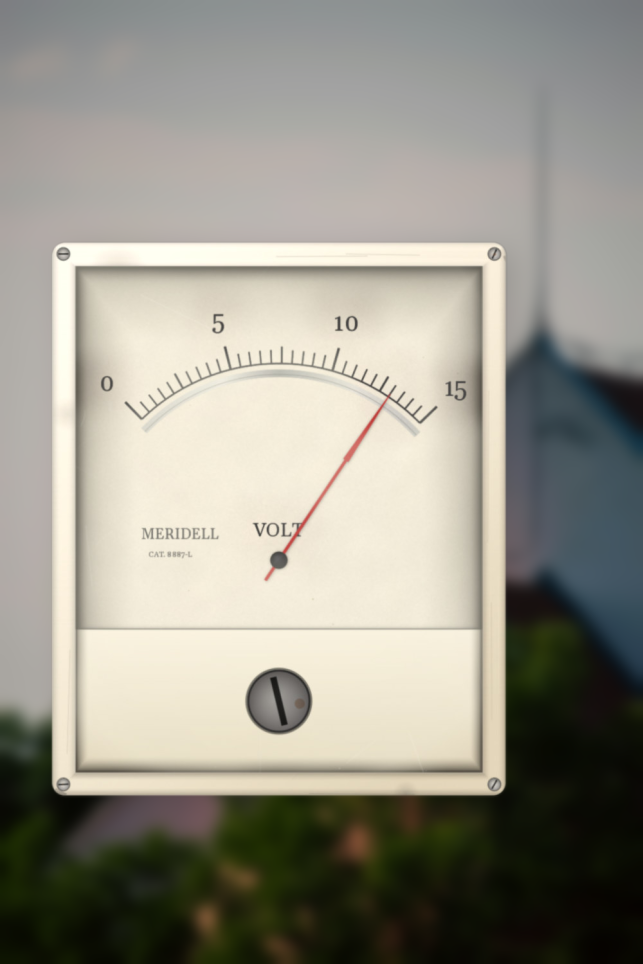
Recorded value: **13** V
